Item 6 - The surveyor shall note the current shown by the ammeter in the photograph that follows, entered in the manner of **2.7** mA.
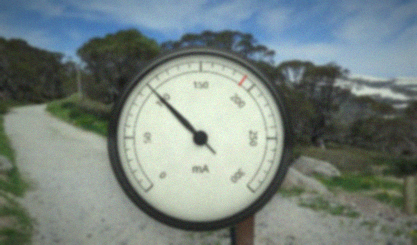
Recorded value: **100** mA
